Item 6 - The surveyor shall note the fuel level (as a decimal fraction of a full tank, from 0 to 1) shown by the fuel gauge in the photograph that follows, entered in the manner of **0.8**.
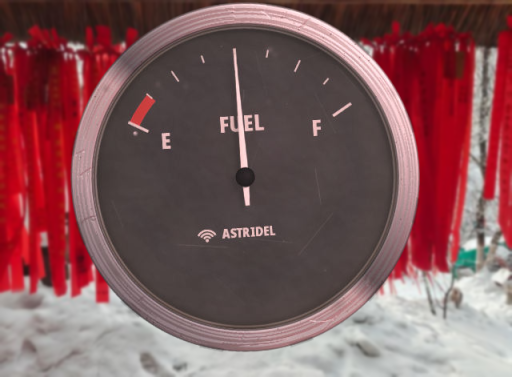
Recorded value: **0.5**
